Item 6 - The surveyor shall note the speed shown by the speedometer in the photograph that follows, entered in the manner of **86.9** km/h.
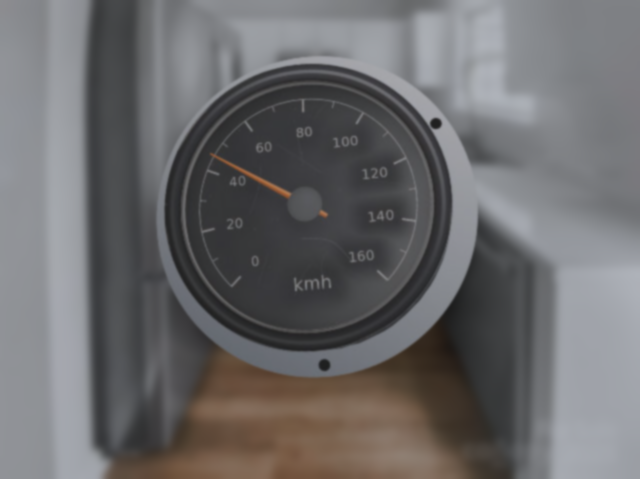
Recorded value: **45** km/h
